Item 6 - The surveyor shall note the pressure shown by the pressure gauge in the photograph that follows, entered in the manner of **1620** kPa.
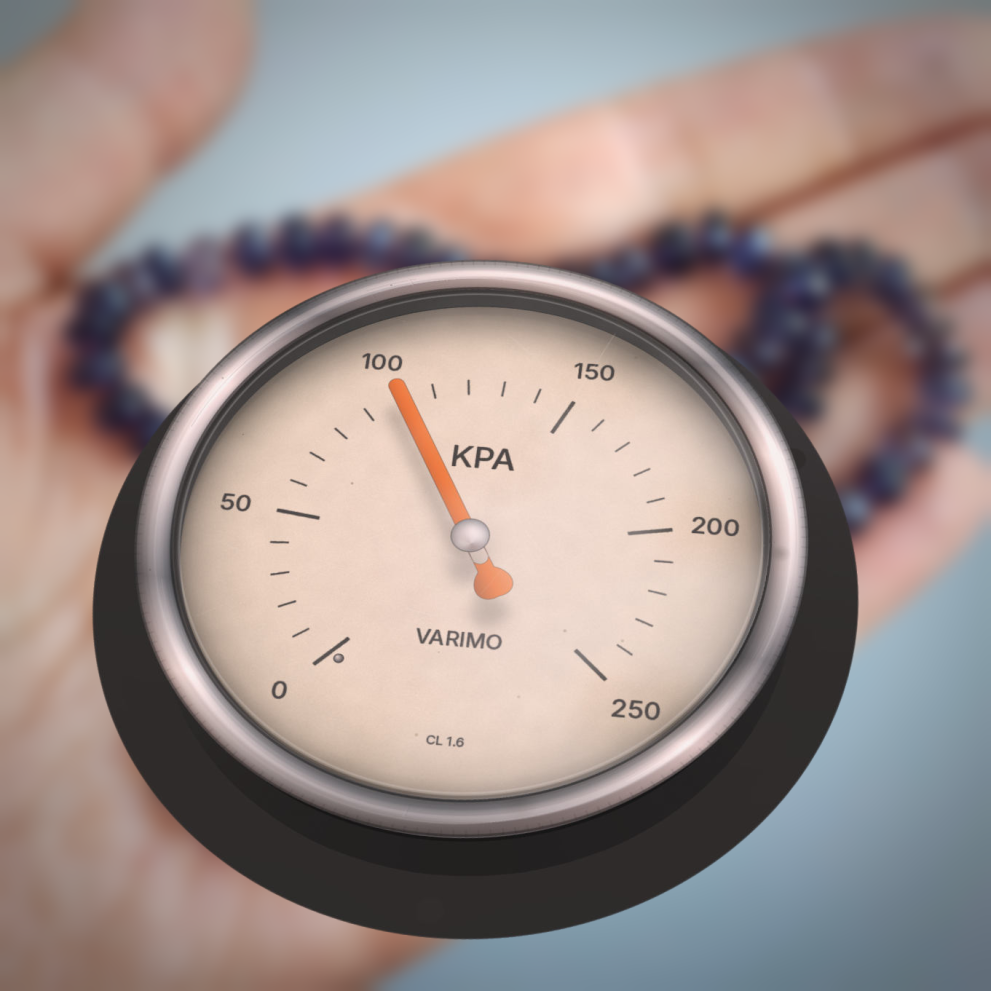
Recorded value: **100** kPa
